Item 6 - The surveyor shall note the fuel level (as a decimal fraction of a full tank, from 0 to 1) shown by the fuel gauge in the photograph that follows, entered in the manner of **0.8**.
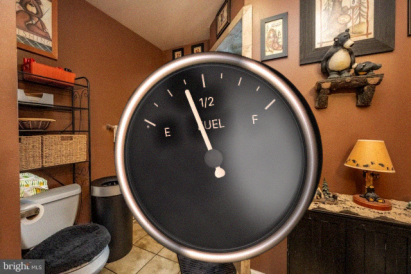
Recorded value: **0.375**
